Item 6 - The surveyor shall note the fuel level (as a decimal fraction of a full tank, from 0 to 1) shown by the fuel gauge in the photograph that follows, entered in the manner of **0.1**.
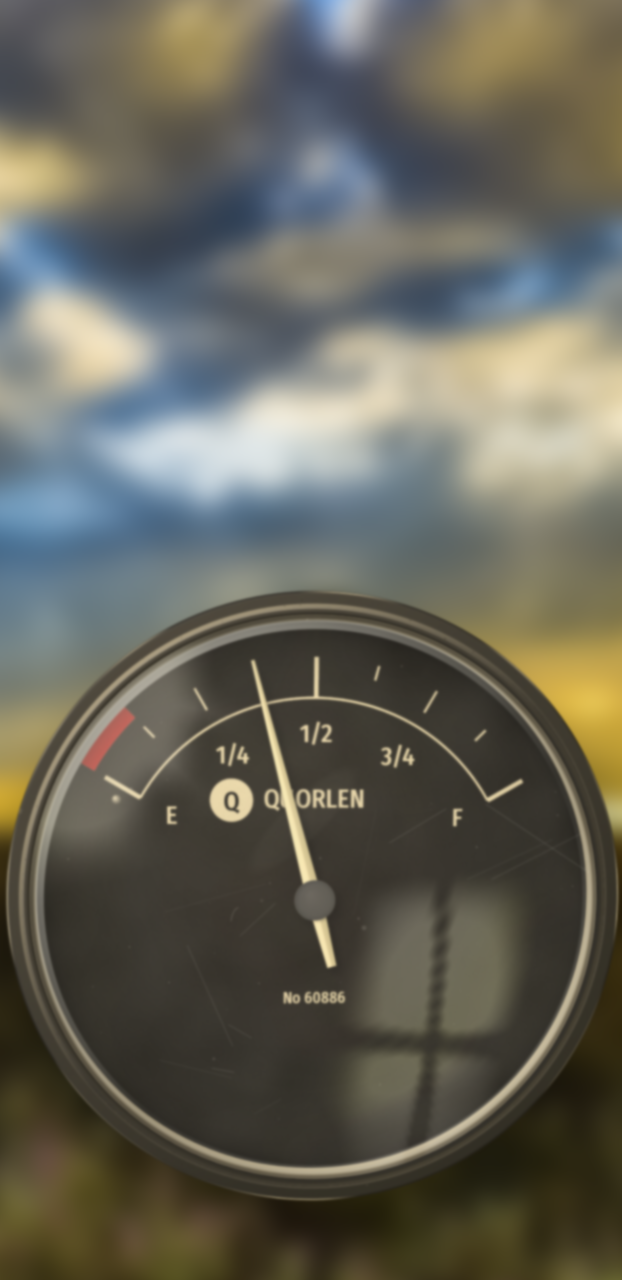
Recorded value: **0.375**
